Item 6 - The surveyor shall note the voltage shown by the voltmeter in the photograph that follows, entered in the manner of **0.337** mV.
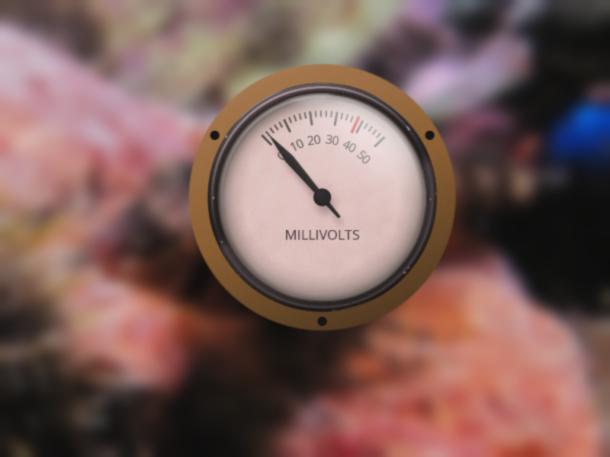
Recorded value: **2** mV
